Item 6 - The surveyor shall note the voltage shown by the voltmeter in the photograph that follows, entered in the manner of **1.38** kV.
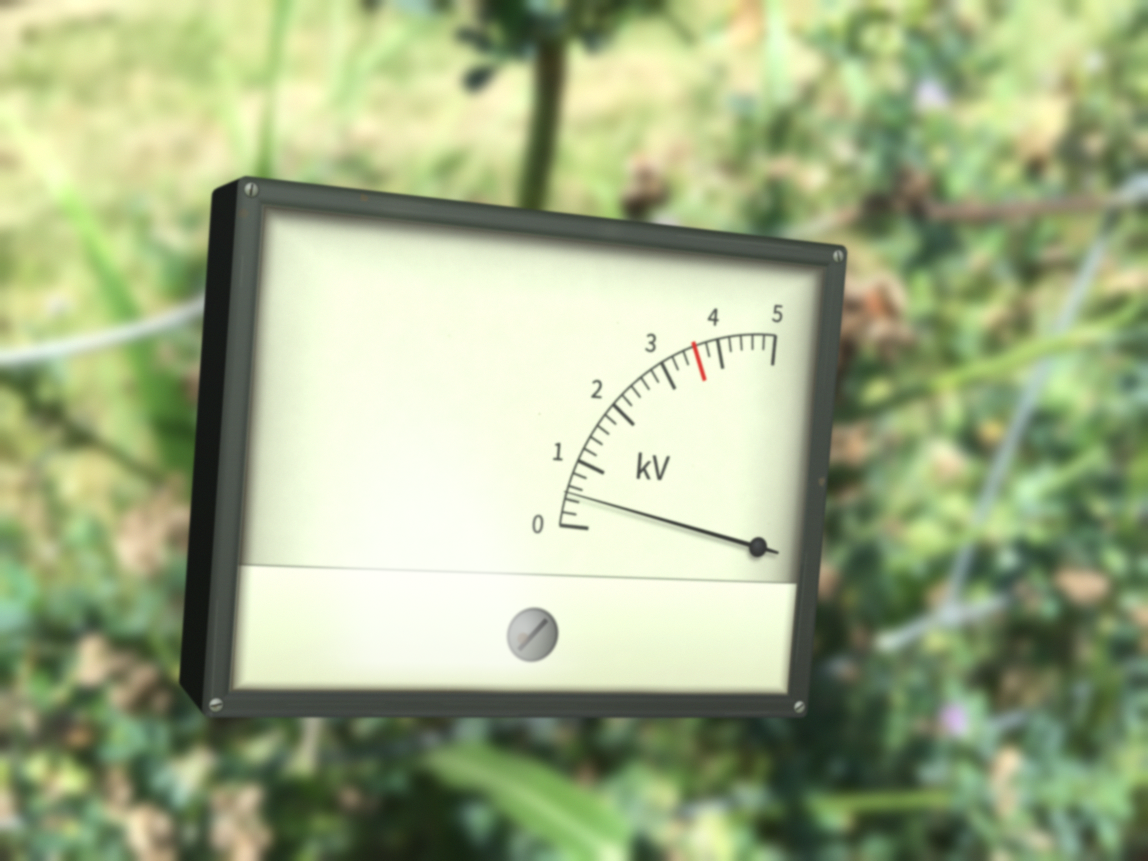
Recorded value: **0.5** kV
